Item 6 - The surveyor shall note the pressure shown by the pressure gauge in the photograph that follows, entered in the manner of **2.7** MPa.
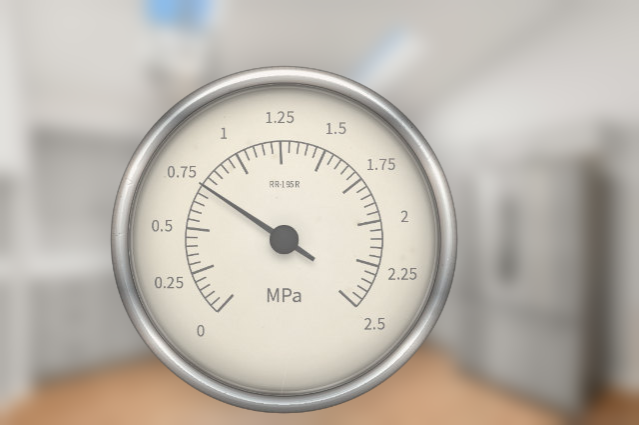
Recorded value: **0.75** MPa
